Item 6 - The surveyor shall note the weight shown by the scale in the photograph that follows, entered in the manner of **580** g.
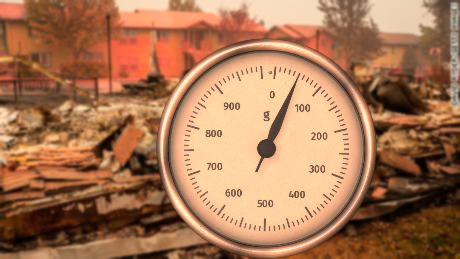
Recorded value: **50** g
